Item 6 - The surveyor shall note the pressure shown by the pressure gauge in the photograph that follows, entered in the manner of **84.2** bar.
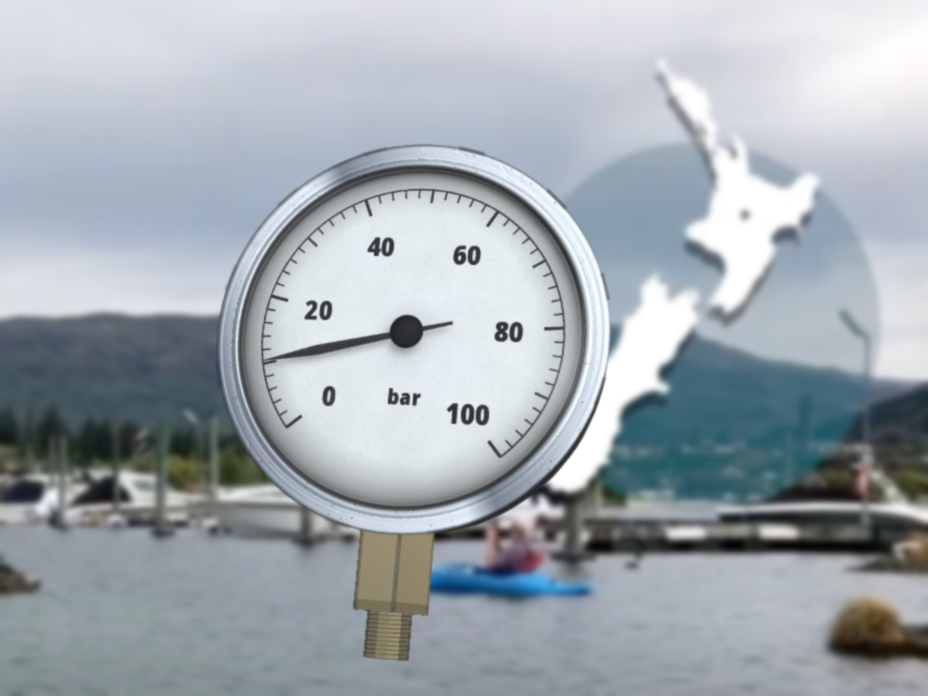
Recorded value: **10** bar
